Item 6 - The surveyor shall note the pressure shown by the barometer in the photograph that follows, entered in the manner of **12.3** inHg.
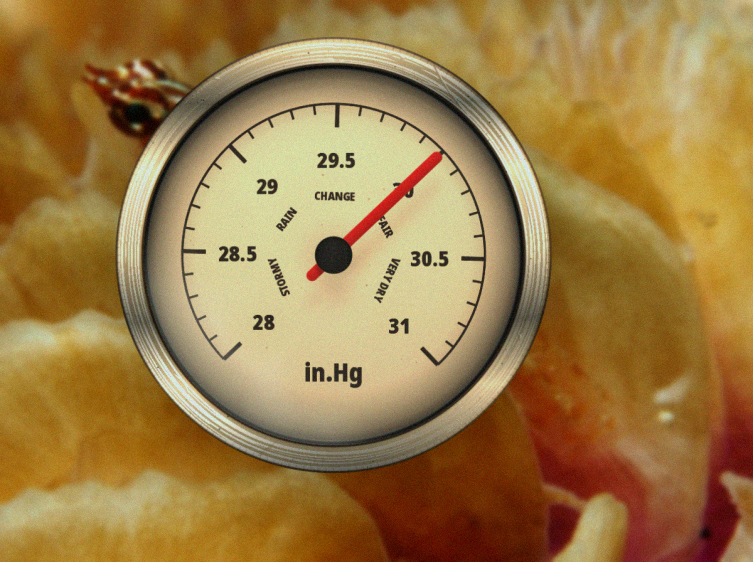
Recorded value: **30** inHg
